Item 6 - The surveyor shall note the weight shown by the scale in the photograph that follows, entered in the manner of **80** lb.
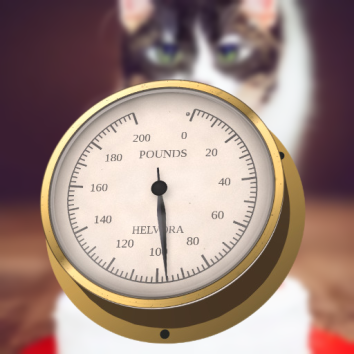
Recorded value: **96** lb
